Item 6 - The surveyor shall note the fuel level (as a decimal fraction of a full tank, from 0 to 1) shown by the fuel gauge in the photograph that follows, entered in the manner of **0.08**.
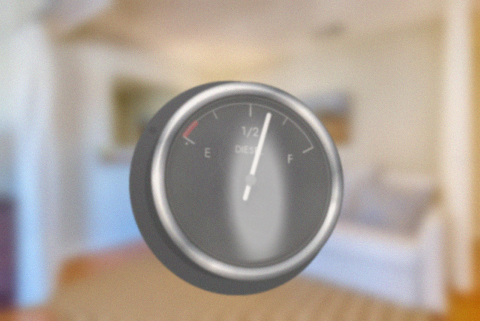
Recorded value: **0.625**
